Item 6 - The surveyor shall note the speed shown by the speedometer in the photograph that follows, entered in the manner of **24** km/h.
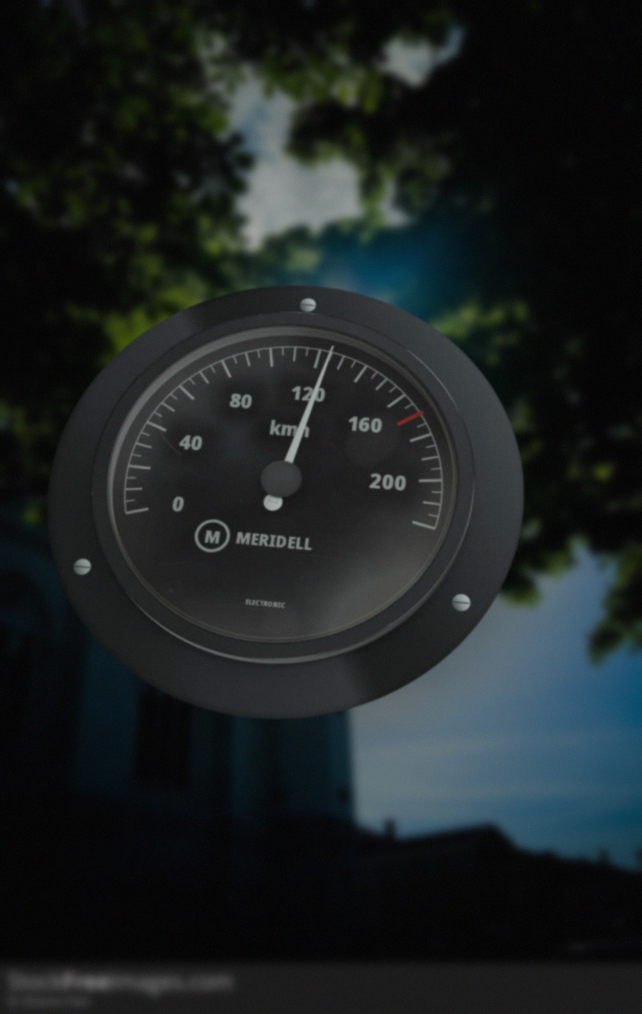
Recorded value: **125** km/h
